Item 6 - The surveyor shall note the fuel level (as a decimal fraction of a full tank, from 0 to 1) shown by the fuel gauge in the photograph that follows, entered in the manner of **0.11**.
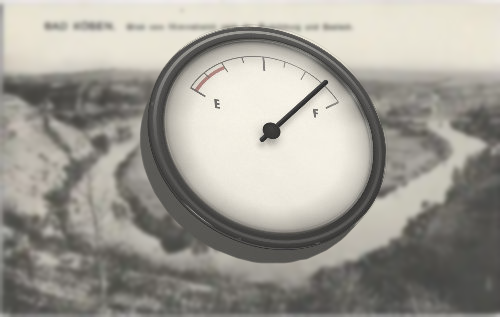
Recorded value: **0.875**
